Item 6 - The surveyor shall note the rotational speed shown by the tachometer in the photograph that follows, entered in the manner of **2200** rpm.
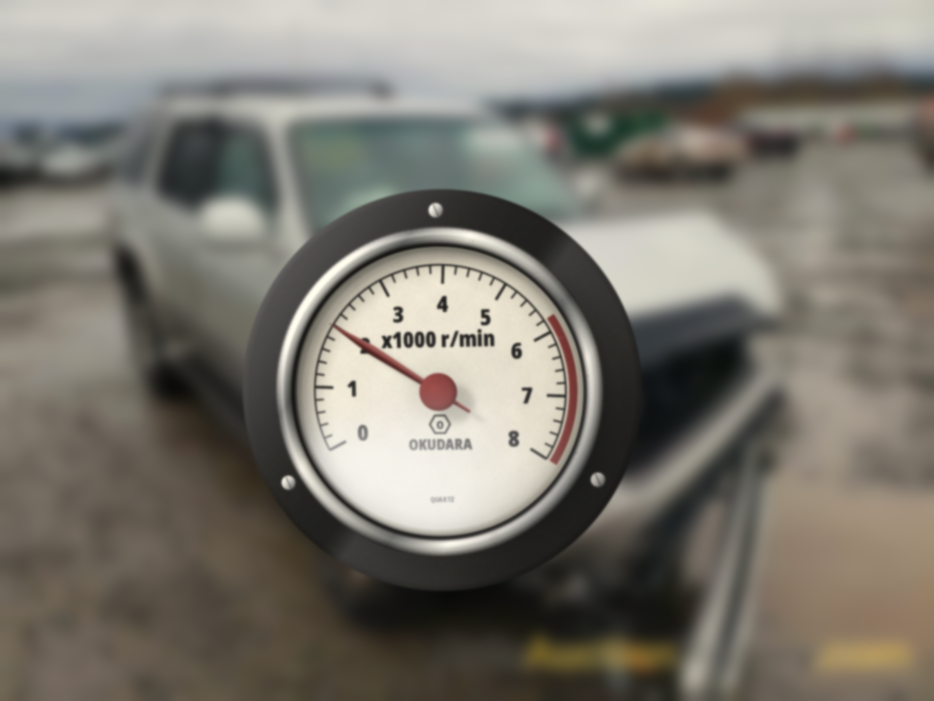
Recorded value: **2000** rpm
